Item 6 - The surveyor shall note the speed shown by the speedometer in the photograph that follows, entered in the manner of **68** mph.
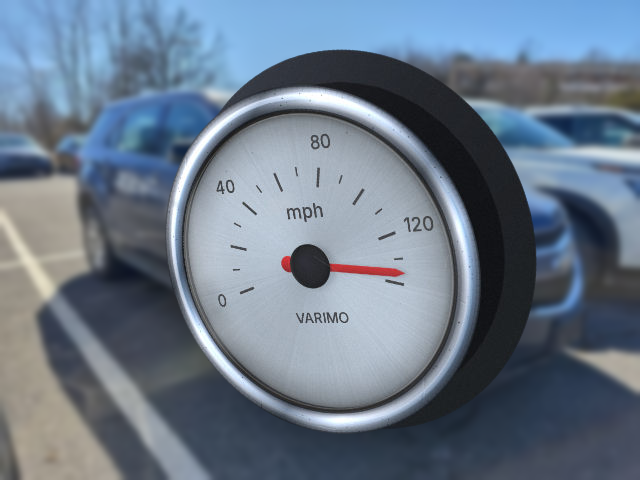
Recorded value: **135** mph
